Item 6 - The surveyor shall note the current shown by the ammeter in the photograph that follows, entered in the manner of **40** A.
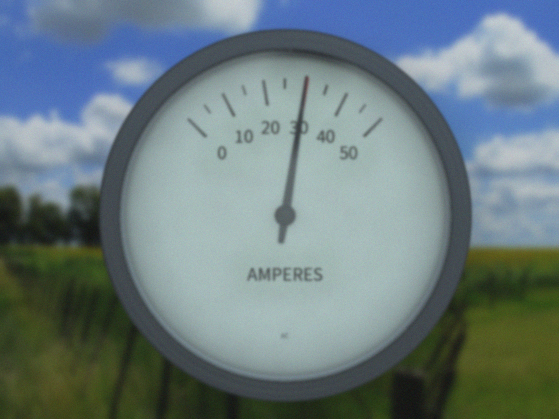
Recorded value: **30** A
